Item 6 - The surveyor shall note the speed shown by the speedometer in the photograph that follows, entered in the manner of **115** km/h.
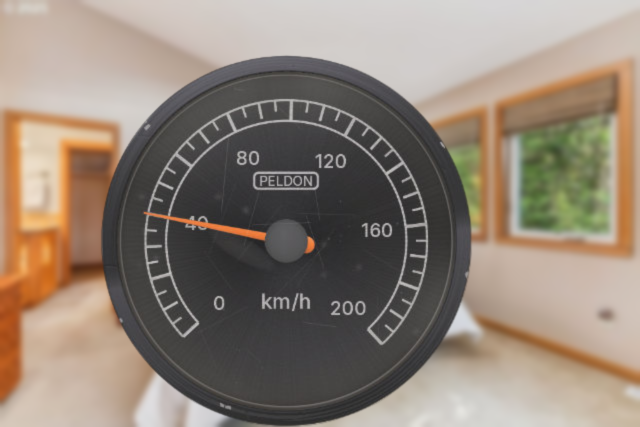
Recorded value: **40** km/h
